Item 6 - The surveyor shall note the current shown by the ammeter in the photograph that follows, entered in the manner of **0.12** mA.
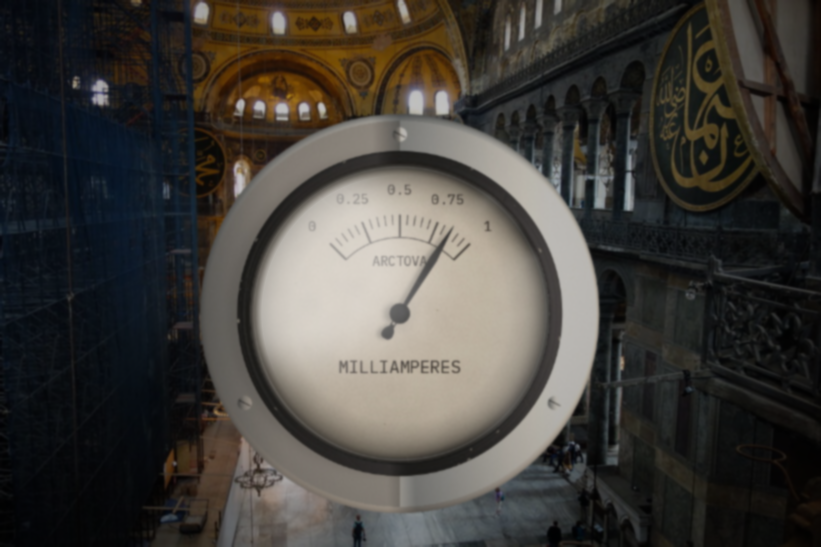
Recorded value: **0.85** mA
